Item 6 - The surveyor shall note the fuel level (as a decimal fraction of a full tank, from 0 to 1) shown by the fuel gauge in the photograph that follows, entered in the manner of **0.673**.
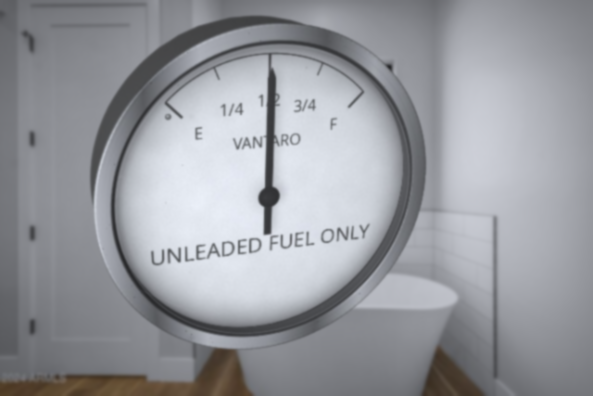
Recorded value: **0.5**
